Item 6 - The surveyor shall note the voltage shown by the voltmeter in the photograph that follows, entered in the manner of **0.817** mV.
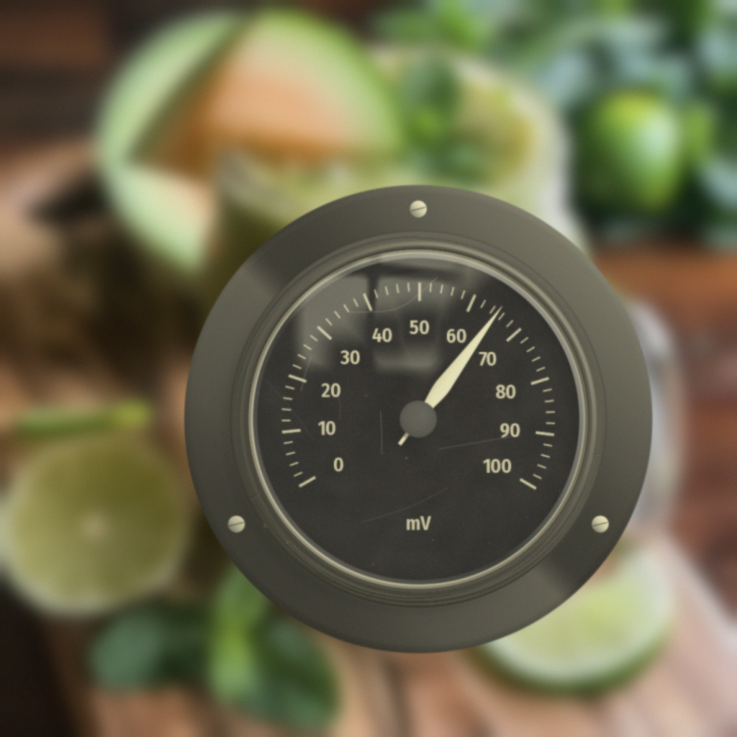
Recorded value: **65** mV
